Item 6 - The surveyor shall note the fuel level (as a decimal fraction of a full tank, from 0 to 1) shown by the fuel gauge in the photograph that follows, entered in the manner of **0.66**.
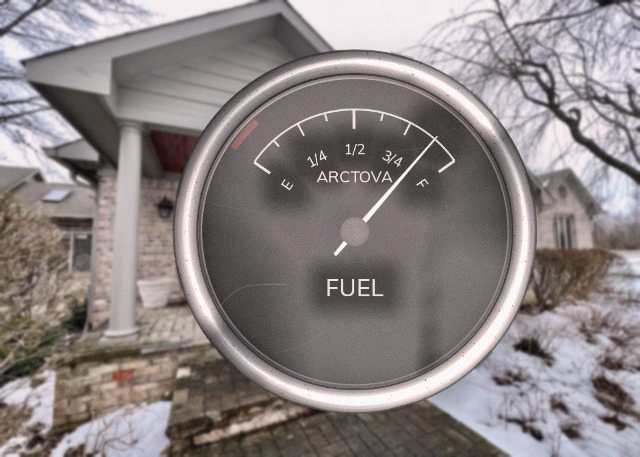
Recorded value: **0.875**
